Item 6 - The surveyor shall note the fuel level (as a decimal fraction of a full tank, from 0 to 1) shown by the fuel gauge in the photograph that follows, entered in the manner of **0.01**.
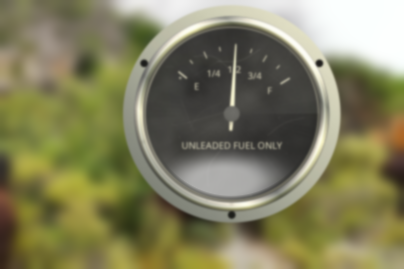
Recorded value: **0.5**
